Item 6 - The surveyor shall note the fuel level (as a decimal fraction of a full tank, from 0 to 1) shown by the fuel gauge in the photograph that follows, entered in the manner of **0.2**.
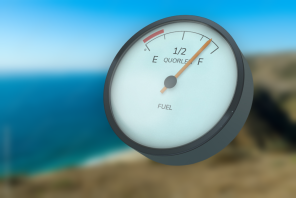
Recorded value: **0.875**
